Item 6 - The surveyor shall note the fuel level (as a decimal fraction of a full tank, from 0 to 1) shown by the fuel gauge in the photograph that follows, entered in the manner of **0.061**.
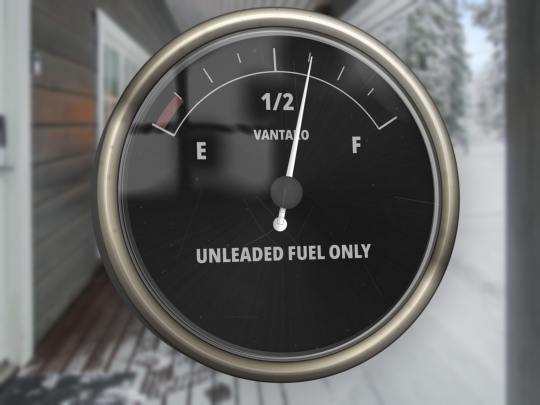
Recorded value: **0.625**
